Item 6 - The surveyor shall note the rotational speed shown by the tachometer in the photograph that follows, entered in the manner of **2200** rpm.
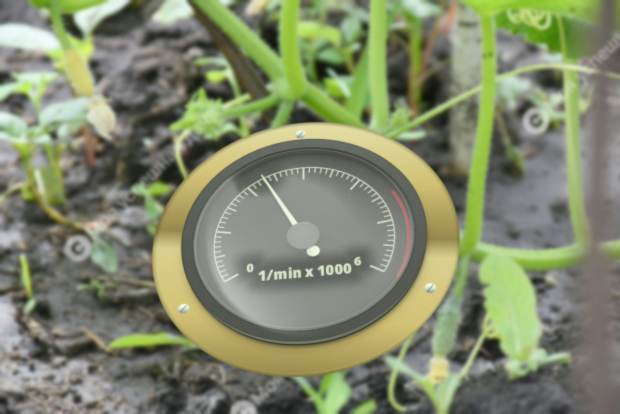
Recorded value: **2300** rpm
